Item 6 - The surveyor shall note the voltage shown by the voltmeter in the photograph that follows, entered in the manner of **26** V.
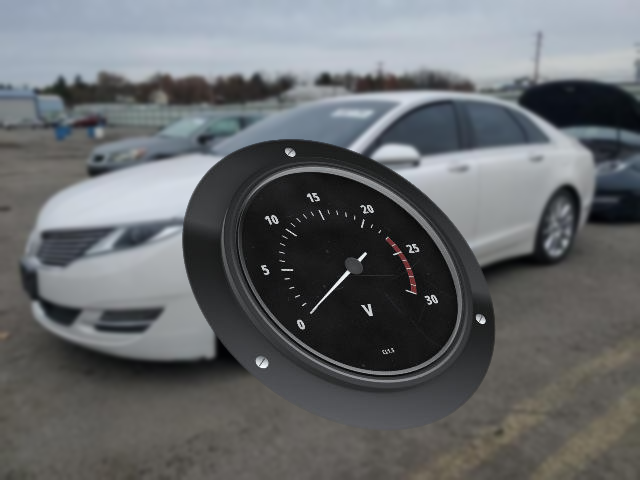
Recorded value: **0** V
